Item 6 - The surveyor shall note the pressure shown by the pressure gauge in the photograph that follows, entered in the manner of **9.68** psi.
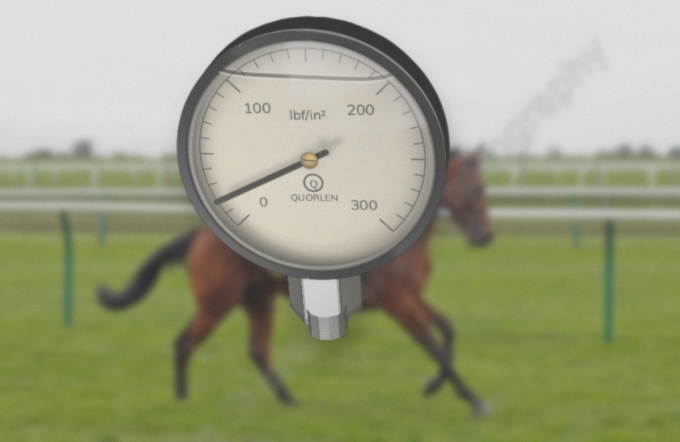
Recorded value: **20** psi
